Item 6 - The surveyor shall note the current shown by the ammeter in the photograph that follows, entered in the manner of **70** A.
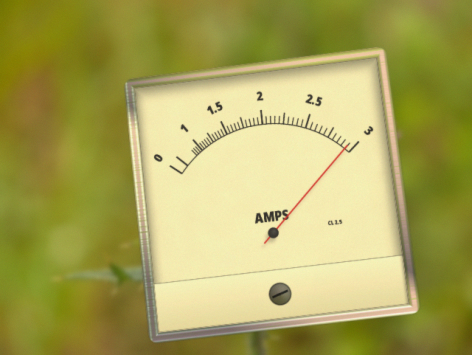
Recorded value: **2.95** A
